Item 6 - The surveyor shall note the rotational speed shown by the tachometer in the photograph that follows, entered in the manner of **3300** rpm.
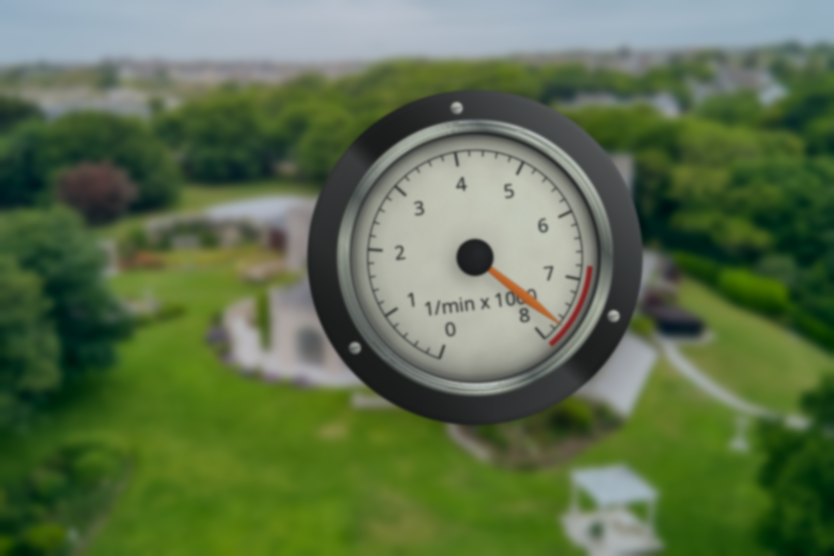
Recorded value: **7700** rpm
